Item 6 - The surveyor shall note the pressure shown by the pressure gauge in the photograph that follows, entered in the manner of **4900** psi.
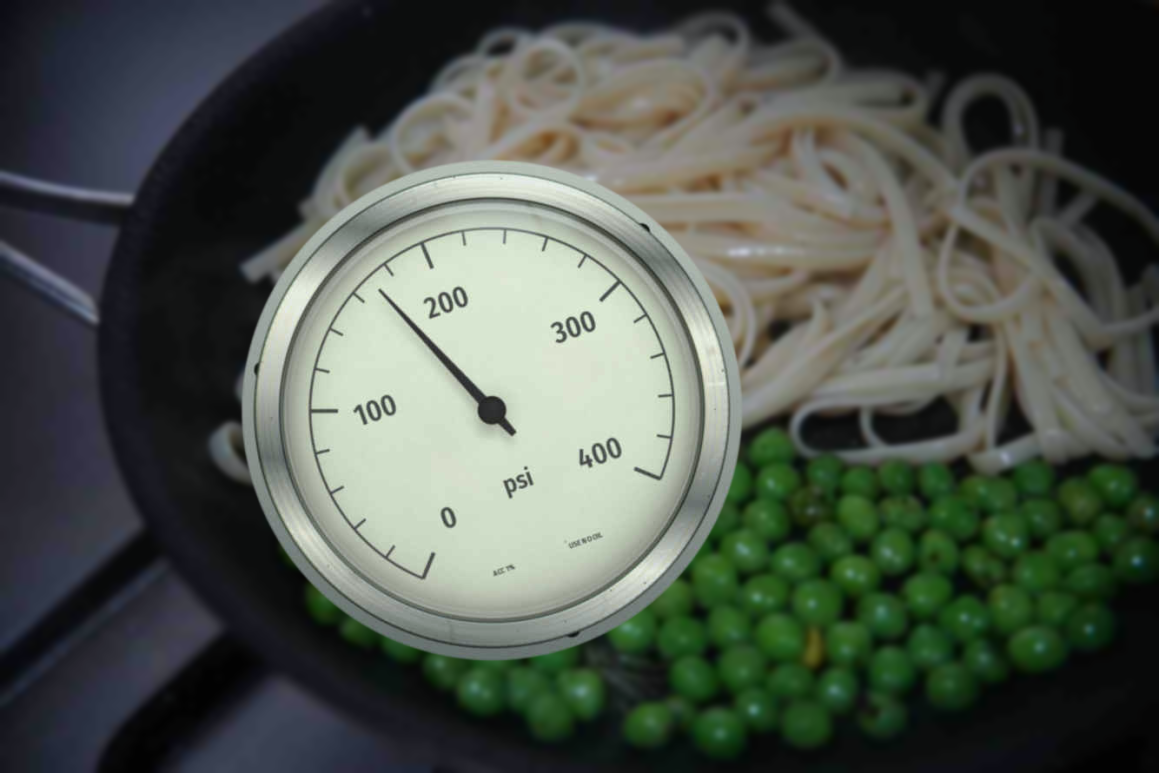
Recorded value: **170** psi
